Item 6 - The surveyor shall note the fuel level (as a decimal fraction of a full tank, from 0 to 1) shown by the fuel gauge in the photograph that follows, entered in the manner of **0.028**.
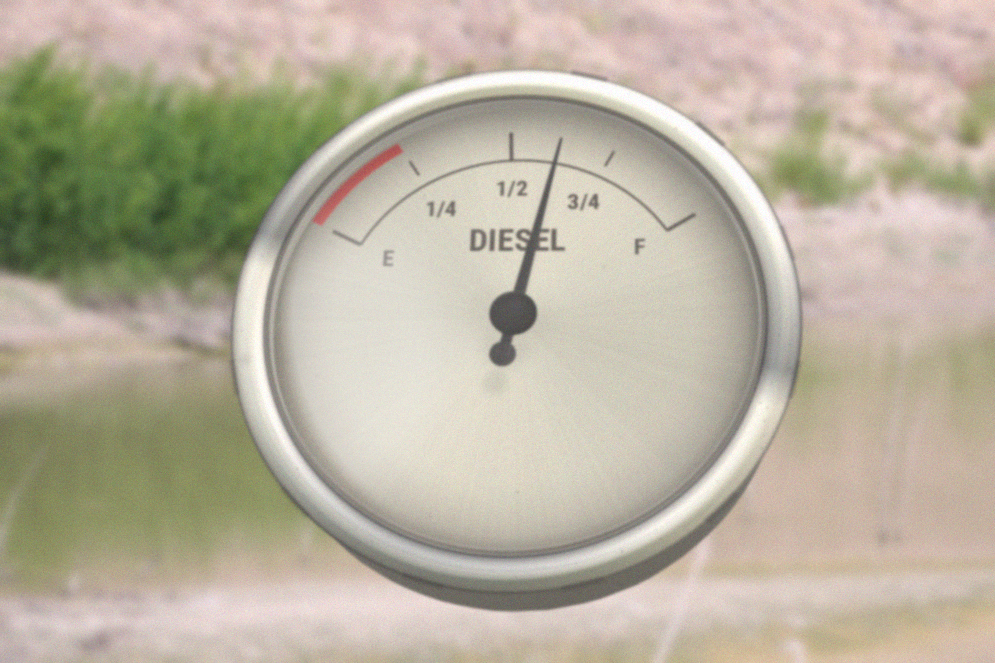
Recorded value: **0.625**
